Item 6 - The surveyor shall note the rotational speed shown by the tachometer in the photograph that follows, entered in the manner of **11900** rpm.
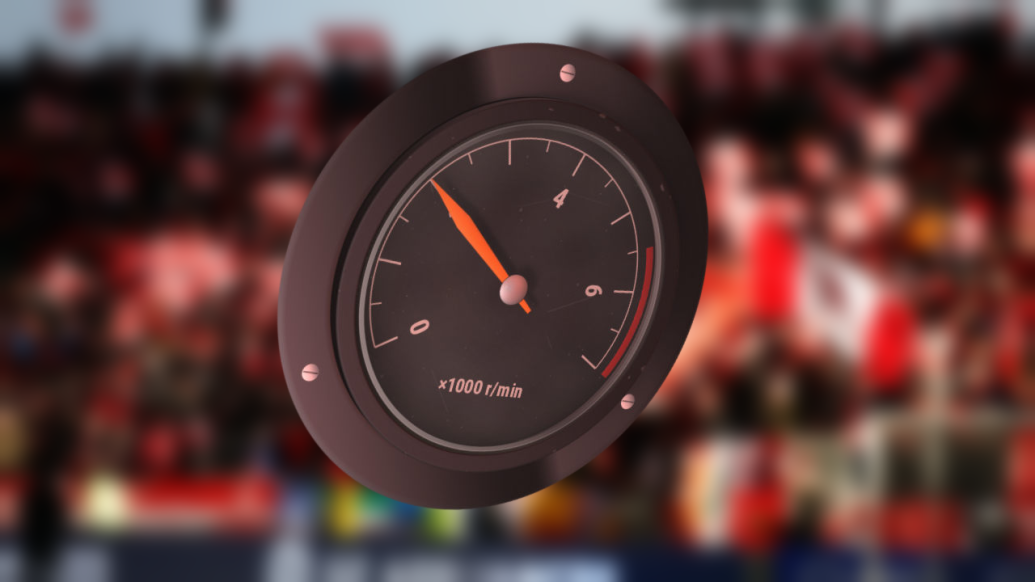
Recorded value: **2000** rpm
